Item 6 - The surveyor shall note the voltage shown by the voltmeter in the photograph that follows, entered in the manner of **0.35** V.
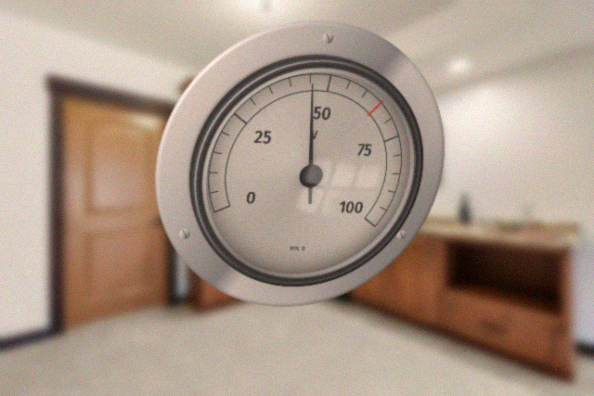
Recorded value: **45** V
